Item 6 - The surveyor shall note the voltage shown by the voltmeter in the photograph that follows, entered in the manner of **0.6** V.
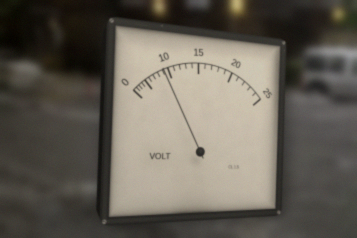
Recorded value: **9** V
